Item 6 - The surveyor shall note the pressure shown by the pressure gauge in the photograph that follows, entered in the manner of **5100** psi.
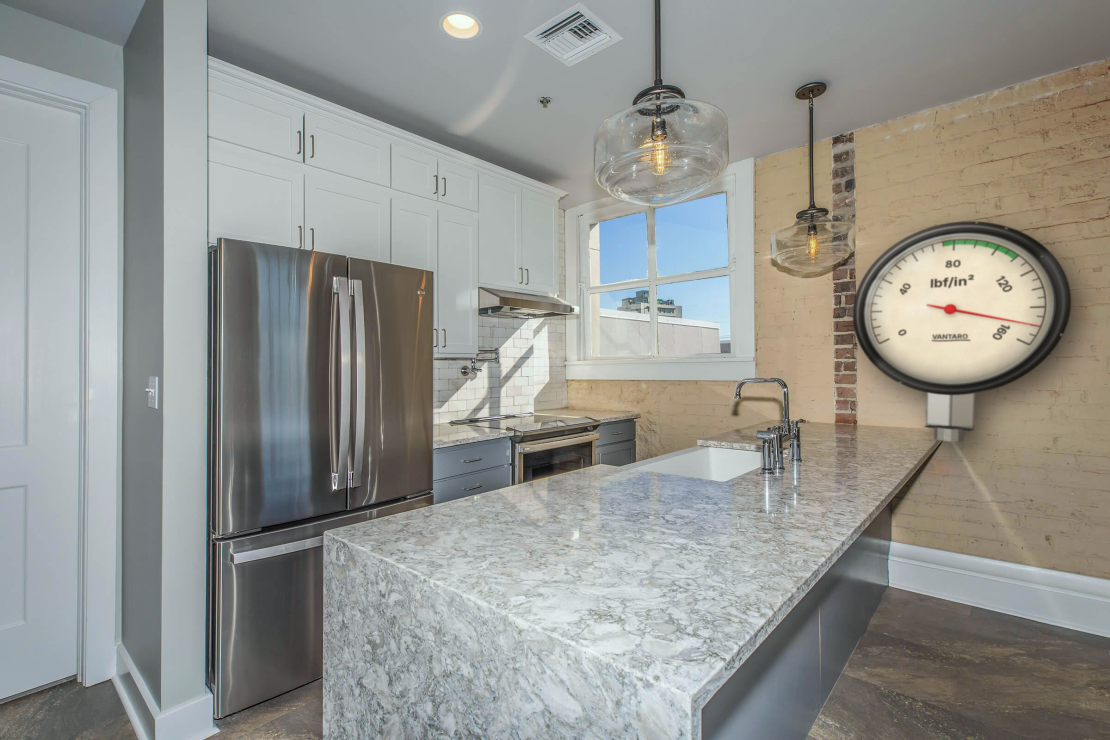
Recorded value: **150** psi
